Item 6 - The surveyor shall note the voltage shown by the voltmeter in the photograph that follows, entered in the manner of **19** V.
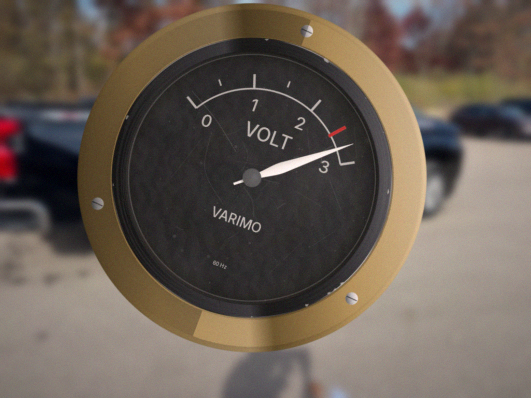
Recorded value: **2.75** V
